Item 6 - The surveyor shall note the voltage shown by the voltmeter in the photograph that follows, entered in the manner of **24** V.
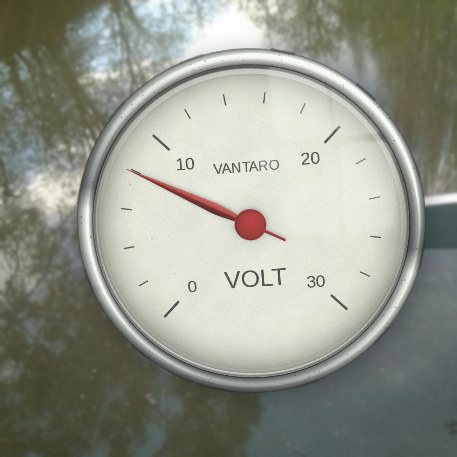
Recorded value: **8** V
